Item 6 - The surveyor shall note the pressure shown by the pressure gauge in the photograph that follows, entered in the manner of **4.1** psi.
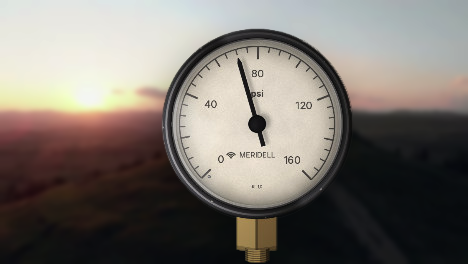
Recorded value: **70** psi
